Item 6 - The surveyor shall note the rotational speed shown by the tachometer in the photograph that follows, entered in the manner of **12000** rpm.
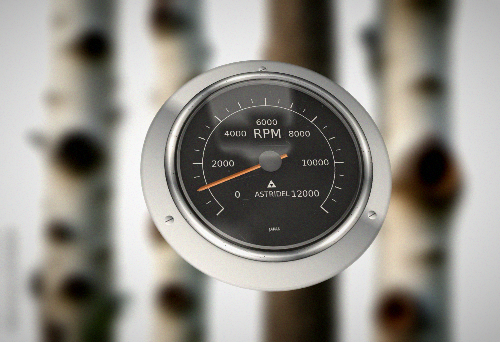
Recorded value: **1000** rpm
